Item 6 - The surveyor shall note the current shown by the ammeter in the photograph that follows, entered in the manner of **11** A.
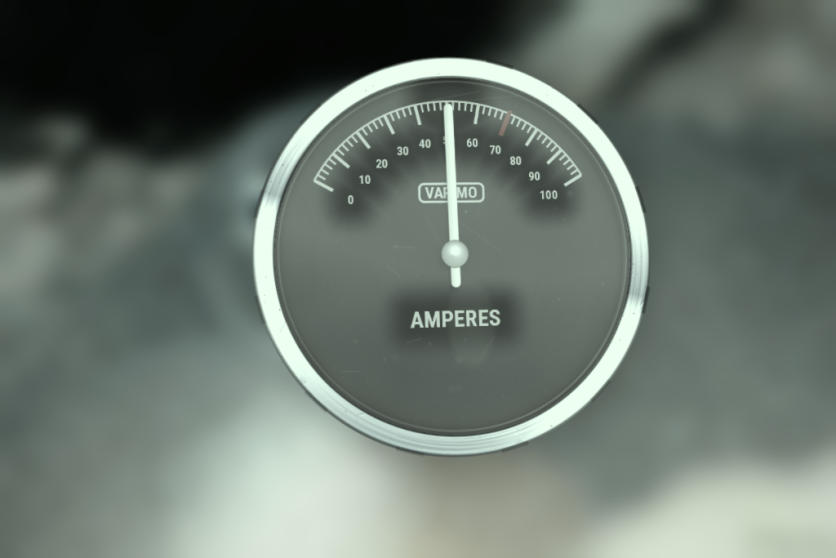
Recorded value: **50** A
